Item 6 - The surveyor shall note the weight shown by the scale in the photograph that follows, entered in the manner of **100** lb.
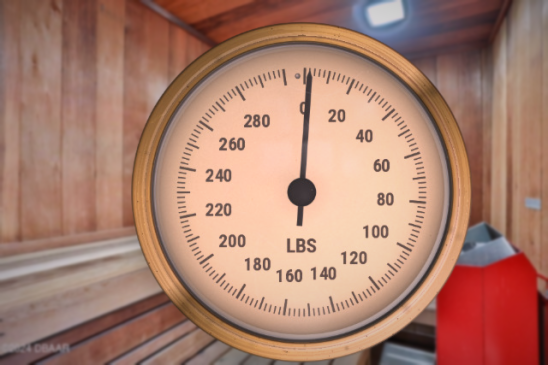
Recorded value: **2** lb
